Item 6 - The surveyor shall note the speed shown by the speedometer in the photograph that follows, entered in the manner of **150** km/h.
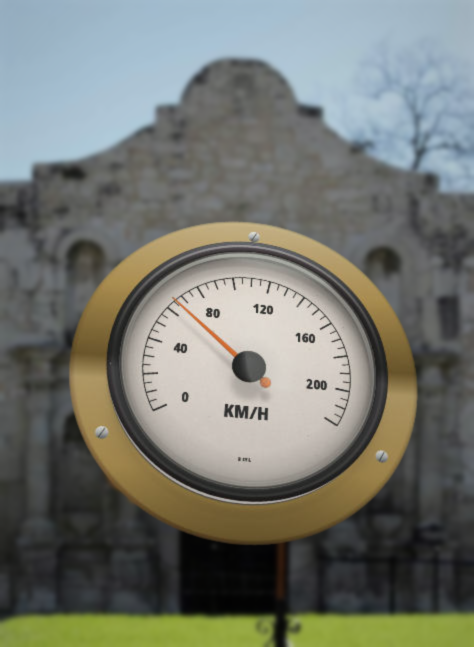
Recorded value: **65** km/h
